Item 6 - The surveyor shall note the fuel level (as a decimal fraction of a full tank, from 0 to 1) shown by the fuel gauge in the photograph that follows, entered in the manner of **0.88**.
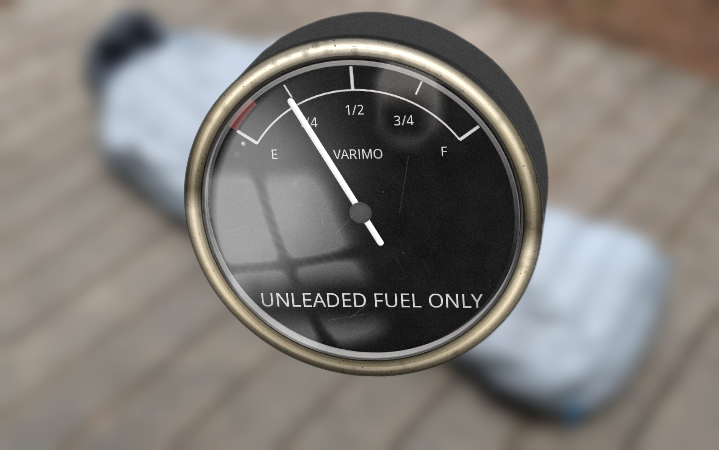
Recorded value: **0.25**
